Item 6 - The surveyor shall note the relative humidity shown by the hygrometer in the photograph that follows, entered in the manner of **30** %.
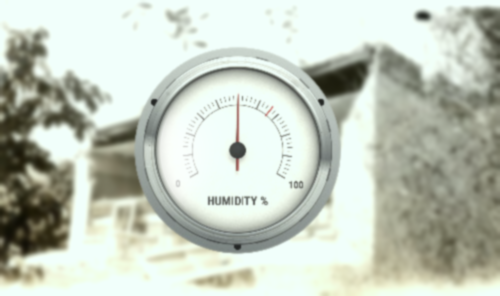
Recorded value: **50** %
